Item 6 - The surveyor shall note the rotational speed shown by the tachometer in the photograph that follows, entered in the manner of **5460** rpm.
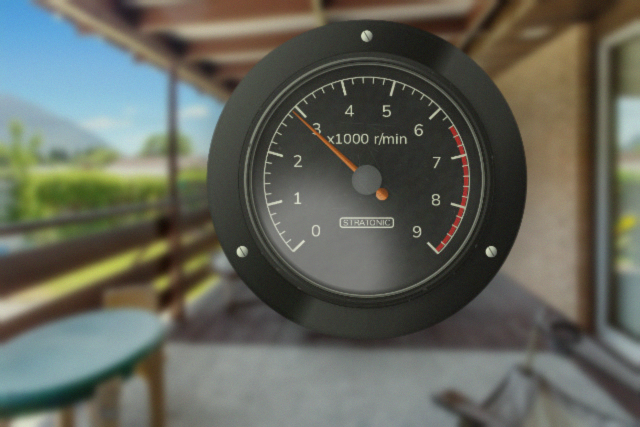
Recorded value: **2900** rpm
